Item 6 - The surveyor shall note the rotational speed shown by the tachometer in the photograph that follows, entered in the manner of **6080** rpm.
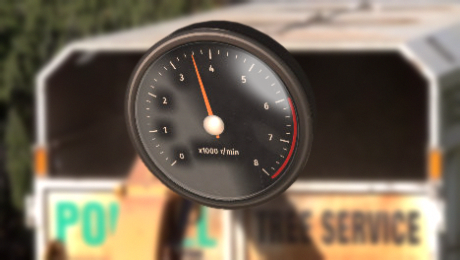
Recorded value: **3600** rpm
